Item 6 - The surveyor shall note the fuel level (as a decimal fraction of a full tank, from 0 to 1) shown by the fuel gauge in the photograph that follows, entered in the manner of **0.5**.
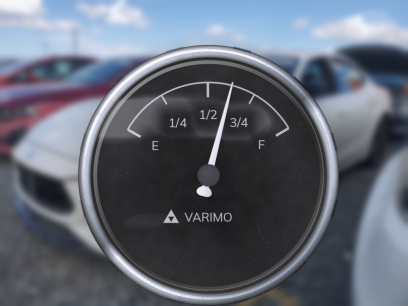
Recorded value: **0.625**
